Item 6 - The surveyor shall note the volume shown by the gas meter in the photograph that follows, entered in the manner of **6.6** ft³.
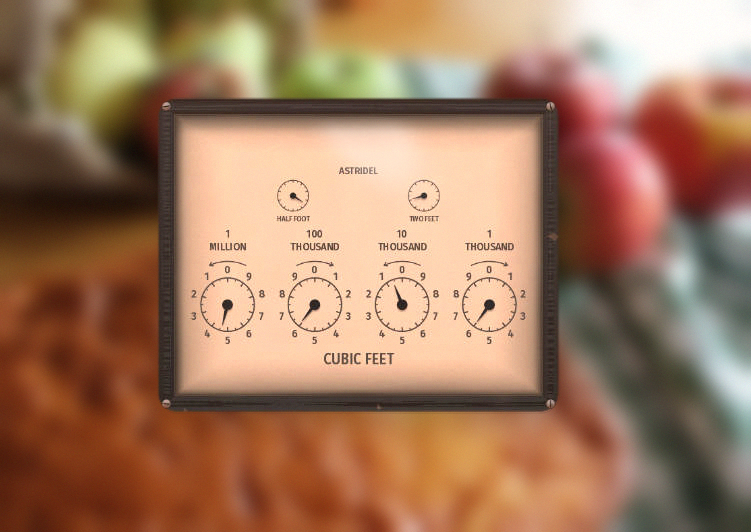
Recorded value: **460600** ft³
